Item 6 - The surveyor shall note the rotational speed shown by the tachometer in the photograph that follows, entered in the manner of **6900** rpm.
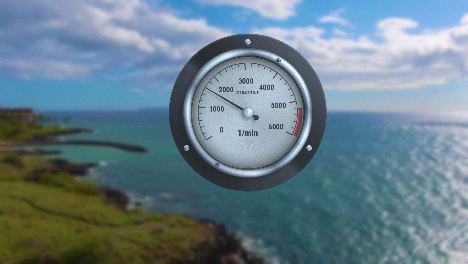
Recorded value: **1600** rpm
